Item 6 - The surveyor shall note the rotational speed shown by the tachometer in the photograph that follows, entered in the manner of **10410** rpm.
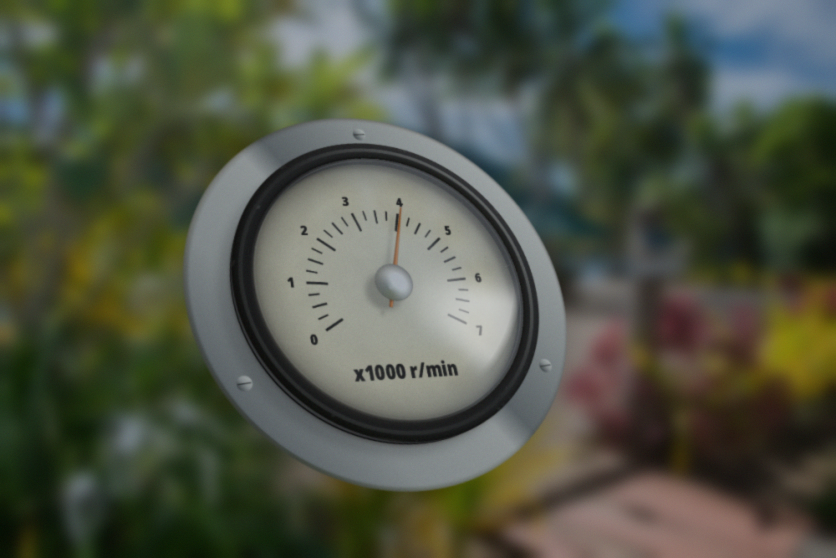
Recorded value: **4000** rpm
